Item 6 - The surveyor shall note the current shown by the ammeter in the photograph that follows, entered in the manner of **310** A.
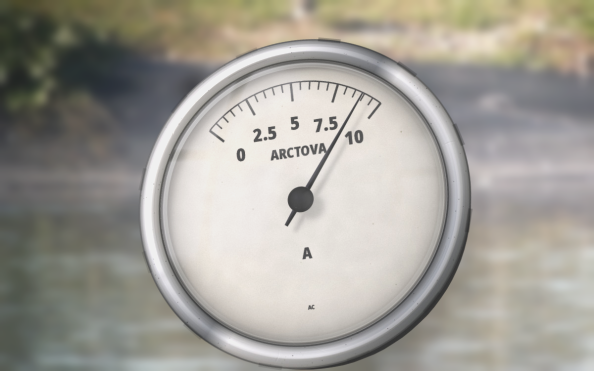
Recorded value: **9** A
